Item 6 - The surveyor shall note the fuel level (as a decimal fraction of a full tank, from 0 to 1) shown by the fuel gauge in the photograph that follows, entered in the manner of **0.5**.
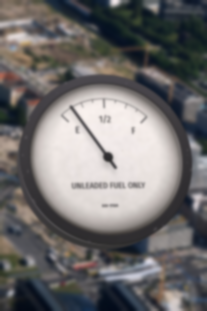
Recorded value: **0.125**
